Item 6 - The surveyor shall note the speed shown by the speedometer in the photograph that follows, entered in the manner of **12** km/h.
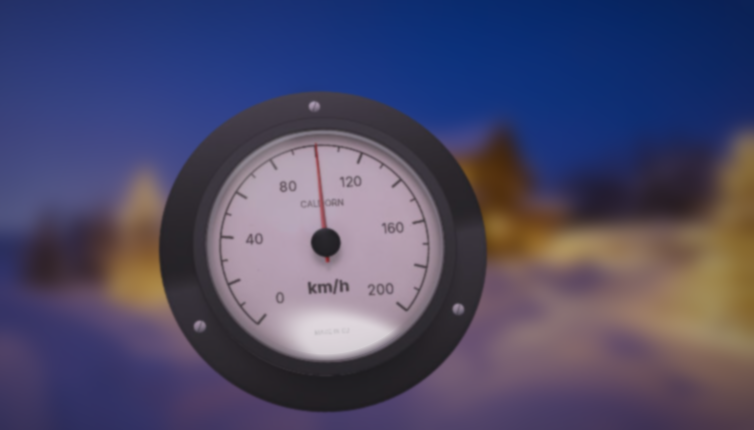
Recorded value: **100** km/h
